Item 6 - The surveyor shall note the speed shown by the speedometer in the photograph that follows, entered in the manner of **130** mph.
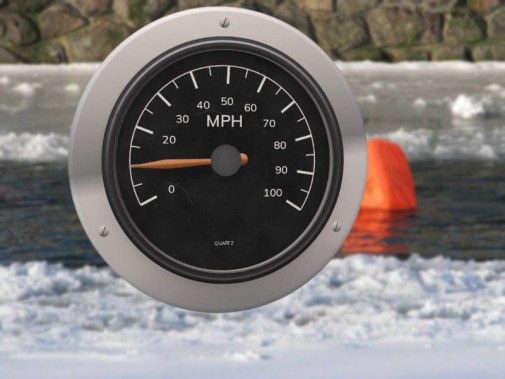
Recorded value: **10** mph
